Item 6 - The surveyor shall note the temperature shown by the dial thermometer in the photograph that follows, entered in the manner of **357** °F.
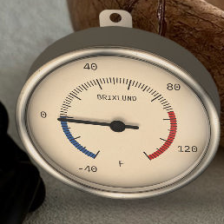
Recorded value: **0** °F
